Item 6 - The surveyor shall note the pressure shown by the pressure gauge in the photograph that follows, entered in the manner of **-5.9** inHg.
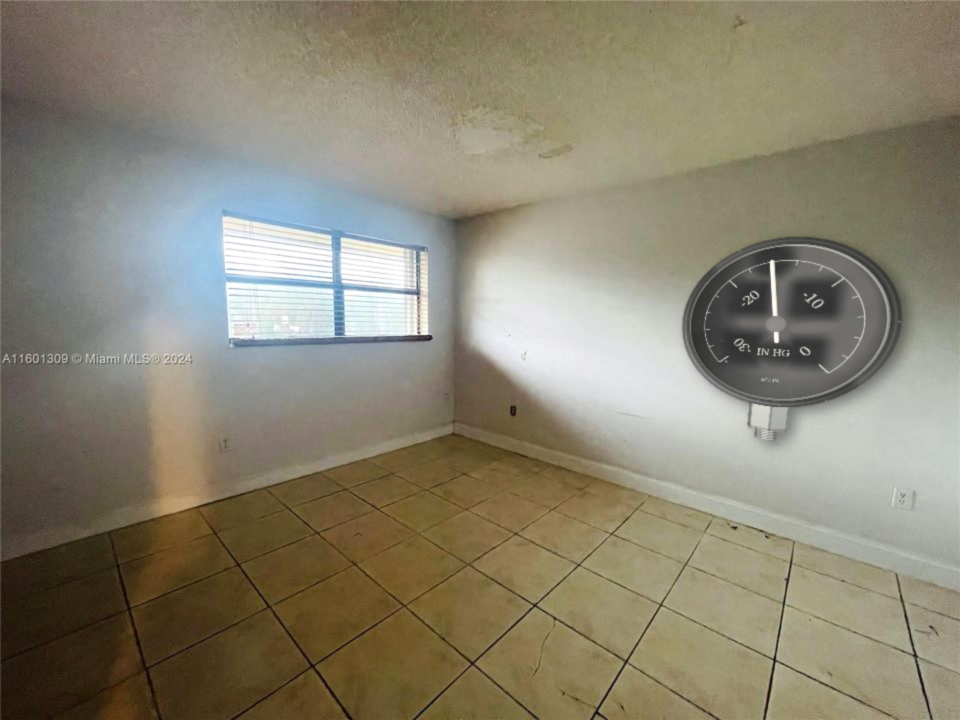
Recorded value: **-16** inHg
